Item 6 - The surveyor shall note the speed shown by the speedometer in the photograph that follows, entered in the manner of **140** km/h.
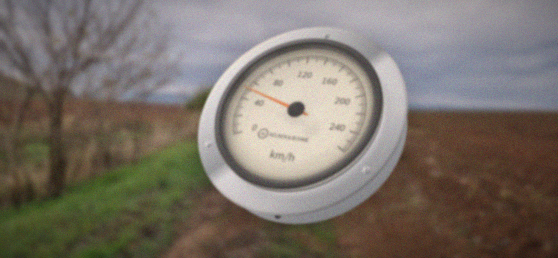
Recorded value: **50** km/h
